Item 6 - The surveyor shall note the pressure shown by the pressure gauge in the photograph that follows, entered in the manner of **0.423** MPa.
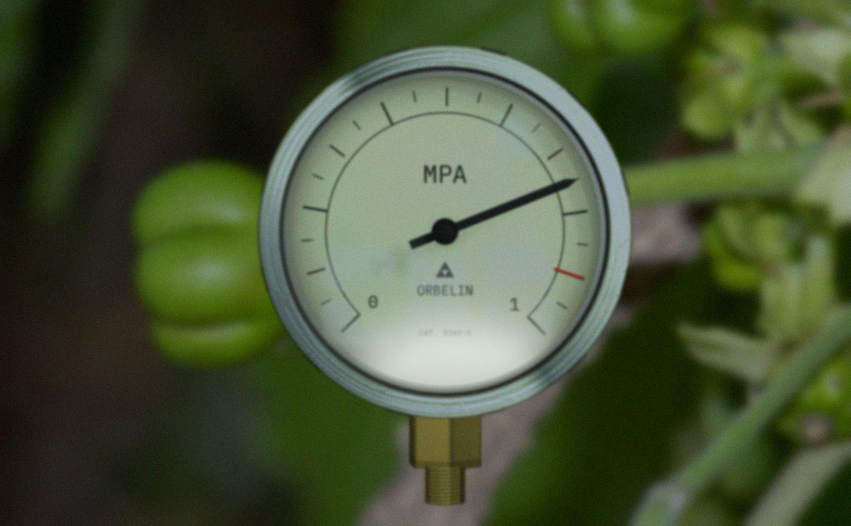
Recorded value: **0.75** MPa
